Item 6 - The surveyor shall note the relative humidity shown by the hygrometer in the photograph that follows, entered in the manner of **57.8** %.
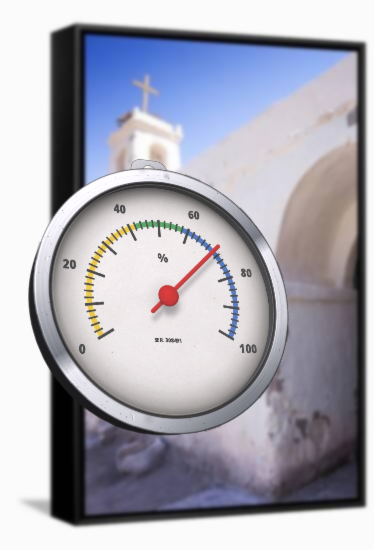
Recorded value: **70** %
